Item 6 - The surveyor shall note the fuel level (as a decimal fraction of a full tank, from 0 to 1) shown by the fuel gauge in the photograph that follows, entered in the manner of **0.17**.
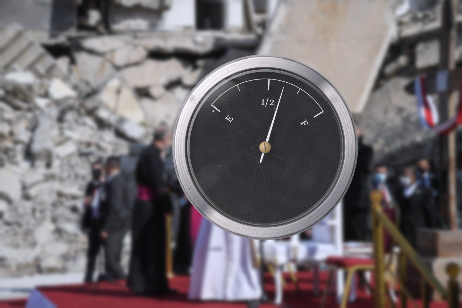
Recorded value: **0.625**
